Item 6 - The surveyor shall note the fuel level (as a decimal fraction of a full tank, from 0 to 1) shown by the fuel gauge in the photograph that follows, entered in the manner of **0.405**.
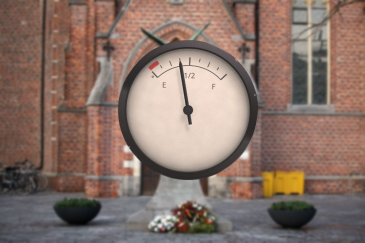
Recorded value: **0.375**
